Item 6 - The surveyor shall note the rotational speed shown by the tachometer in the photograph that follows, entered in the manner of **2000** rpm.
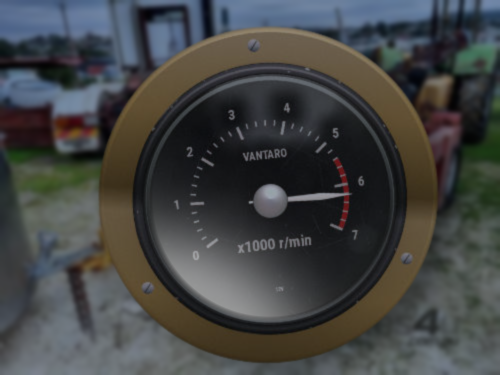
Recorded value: **6200** rpm
